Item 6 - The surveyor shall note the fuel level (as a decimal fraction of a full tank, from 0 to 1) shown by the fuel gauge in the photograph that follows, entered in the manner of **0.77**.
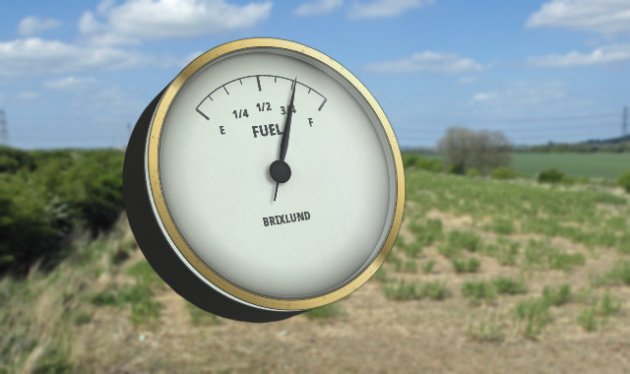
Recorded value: **0.75**
